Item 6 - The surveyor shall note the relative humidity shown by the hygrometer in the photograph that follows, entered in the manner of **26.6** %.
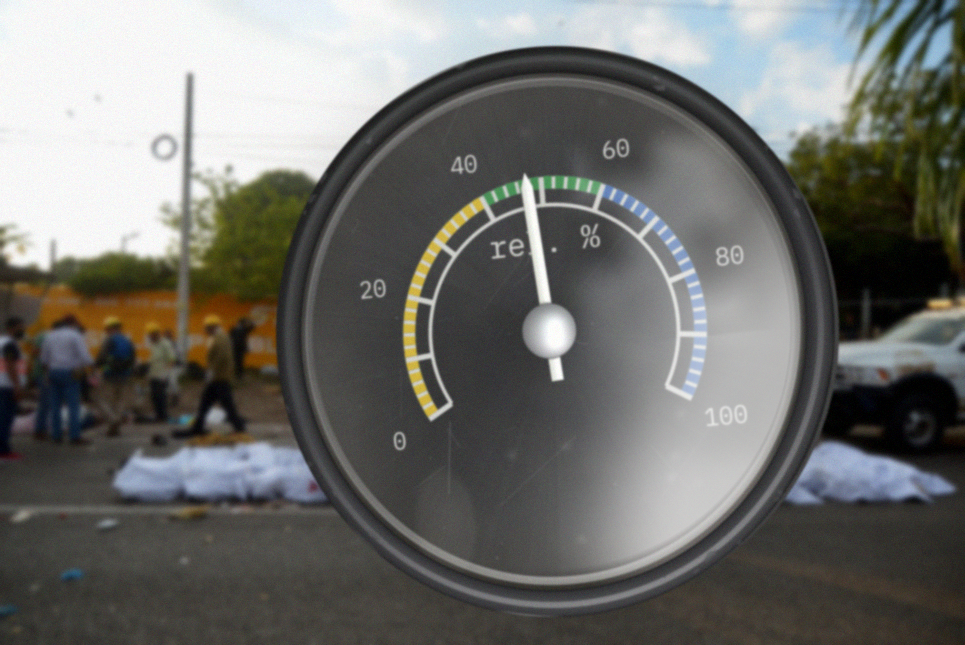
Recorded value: **48** %
